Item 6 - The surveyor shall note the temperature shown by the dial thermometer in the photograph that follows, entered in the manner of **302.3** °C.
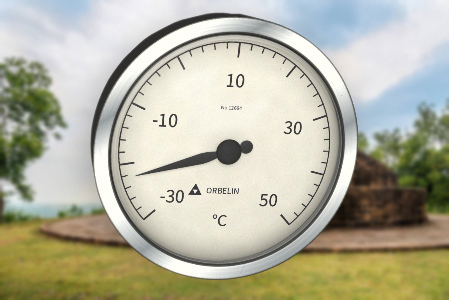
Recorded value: **-22** °C
